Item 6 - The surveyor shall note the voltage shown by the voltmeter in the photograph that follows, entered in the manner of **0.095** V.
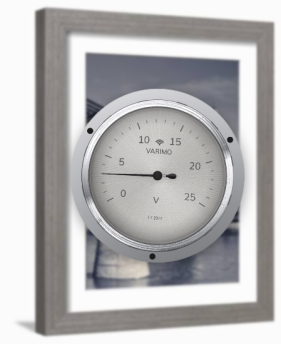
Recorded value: **3** V
